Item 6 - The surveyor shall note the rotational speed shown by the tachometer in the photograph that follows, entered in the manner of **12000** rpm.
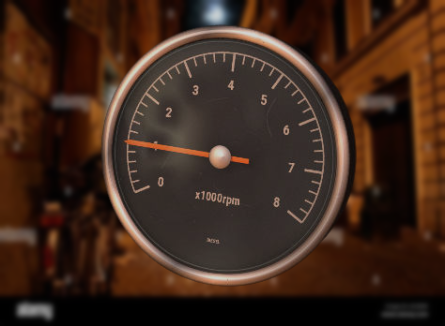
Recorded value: **1000** rpm
